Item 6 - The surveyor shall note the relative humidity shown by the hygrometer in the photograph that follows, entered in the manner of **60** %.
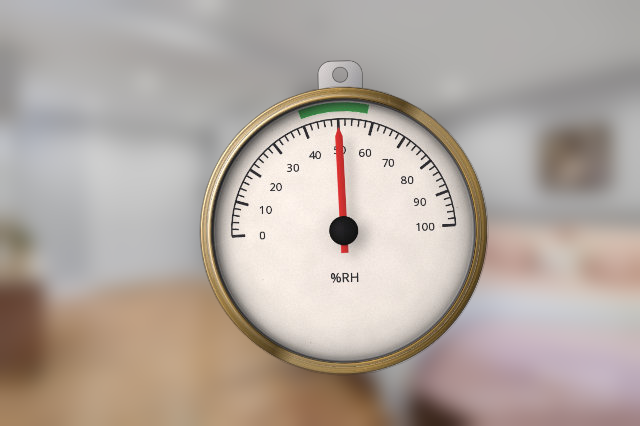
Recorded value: **50** %
